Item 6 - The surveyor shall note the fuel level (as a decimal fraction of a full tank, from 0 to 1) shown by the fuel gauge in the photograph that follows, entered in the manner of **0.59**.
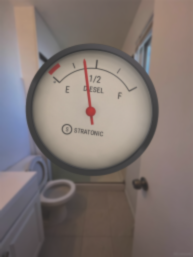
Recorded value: **0.375**
